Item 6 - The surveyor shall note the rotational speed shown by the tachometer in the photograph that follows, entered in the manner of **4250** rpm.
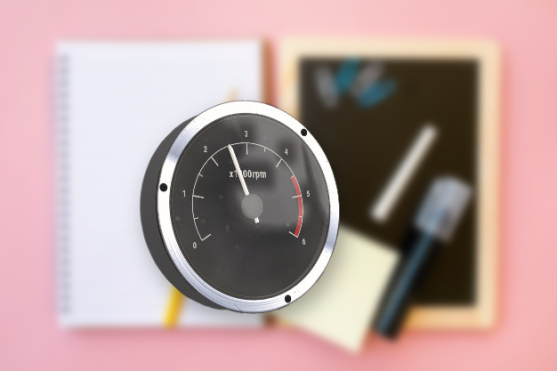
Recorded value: **2500** rpm
